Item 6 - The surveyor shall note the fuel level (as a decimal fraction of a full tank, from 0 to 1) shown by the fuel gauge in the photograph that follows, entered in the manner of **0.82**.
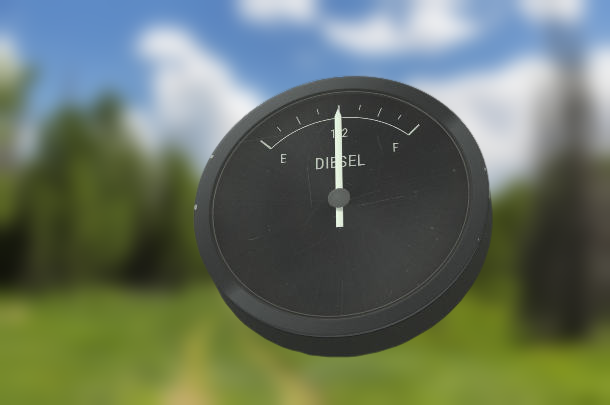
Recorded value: **0.5**
